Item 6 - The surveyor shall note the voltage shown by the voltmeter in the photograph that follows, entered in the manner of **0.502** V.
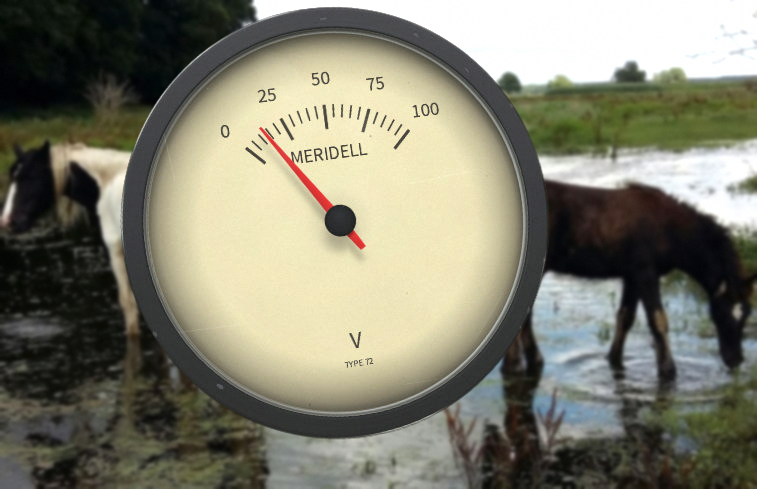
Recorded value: **12.5** V
